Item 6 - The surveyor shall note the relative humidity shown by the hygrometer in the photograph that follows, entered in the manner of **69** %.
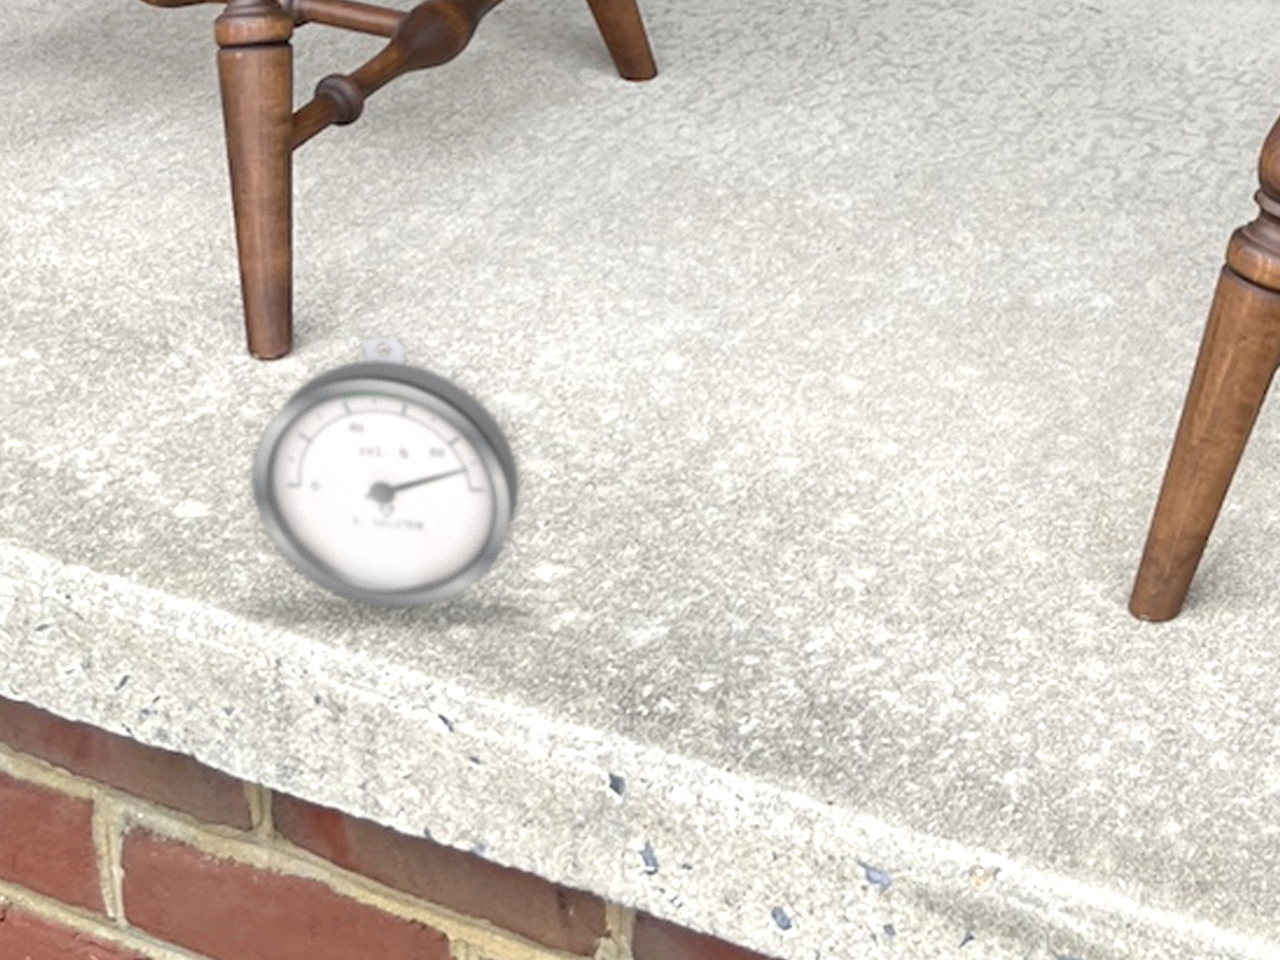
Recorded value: **90** %
